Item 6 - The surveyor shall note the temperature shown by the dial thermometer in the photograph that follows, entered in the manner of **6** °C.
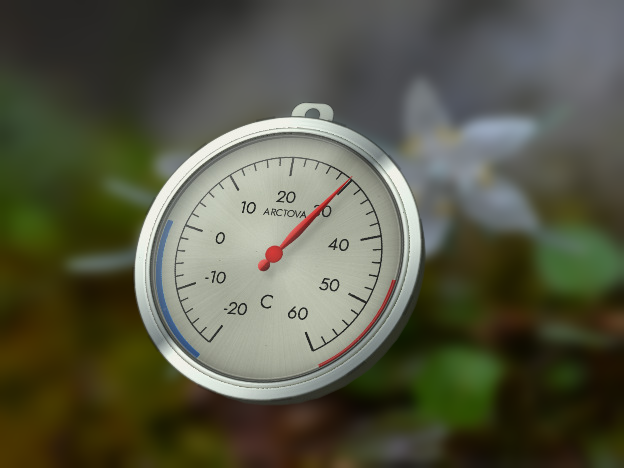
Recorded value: **30** °C
